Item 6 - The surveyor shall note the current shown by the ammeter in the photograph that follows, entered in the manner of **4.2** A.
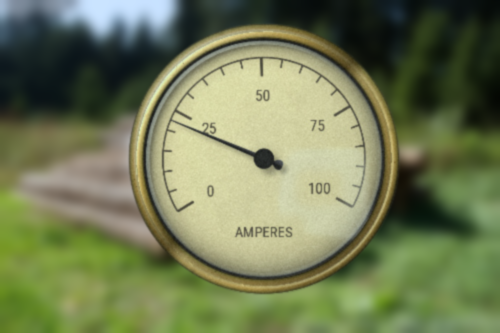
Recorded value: **22.5** A
